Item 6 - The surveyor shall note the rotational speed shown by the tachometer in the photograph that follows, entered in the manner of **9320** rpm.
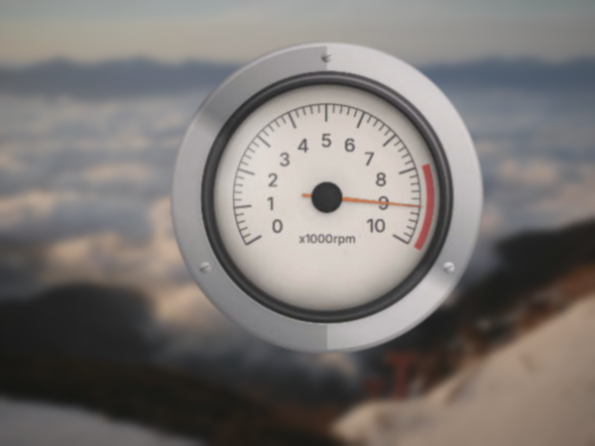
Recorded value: **9000** rpm
